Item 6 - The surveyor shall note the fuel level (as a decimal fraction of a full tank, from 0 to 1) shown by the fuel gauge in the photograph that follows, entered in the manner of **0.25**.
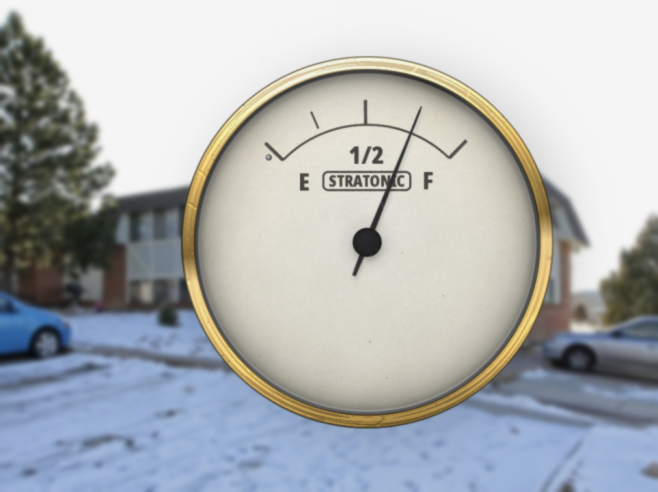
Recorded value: **0.75**
